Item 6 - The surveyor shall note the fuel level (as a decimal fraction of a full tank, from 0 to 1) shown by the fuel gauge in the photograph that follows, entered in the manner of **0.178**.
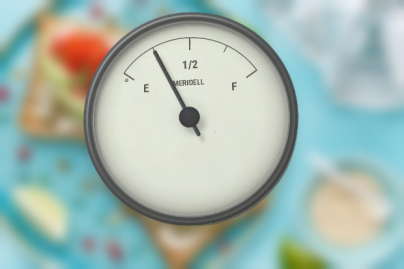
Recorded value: **0.25**
